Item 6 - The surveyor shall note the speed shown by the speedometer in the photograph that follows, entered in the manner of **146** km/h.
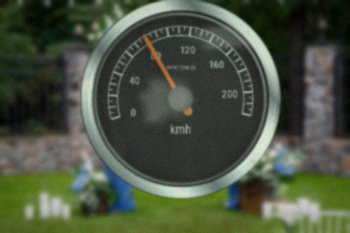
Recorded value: **80** km/h
